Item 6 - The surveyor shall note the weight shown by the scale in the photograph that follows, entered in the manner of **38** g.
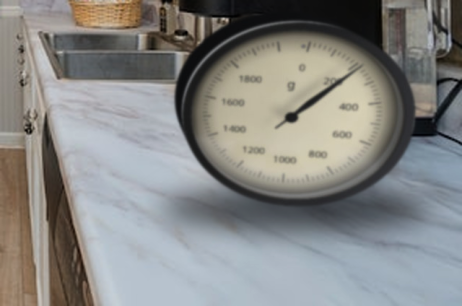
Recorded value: **200** g
